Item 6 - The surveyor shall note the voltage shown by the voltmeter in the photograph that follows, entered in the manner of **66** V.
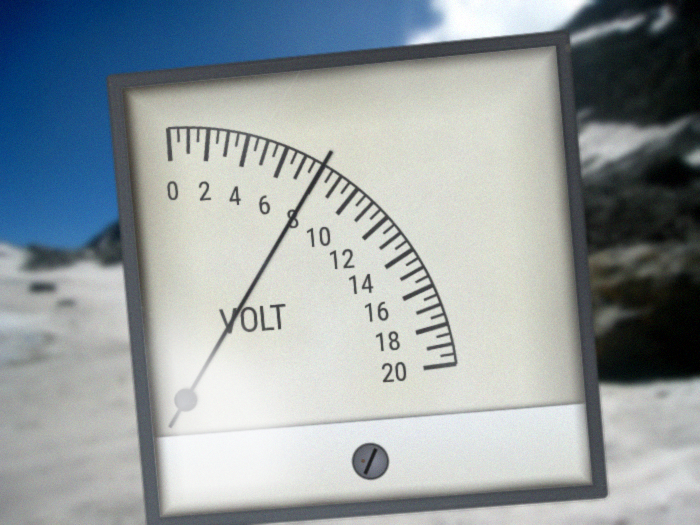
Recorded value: **8** V
